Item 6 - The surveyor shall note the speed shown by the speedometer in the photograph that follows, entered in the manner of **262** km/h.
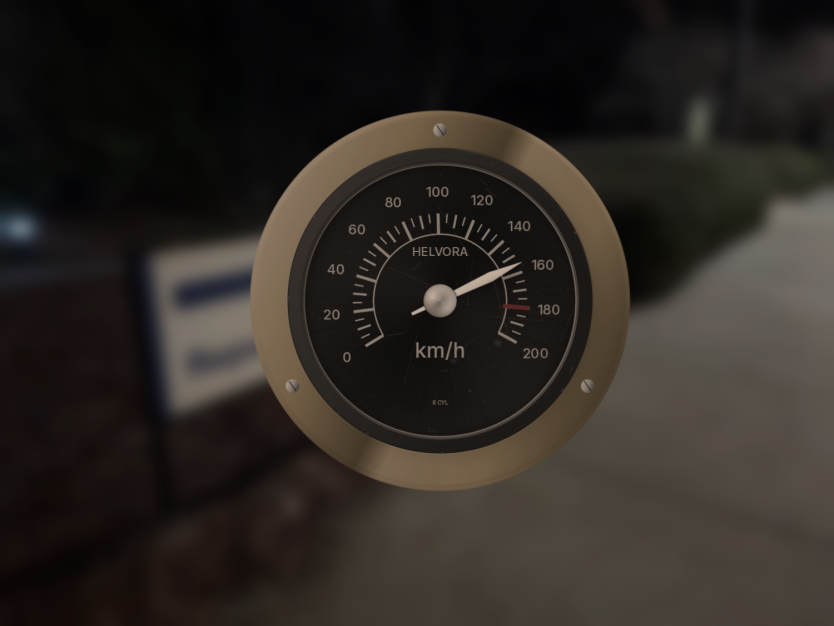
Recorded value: **155** km/h
